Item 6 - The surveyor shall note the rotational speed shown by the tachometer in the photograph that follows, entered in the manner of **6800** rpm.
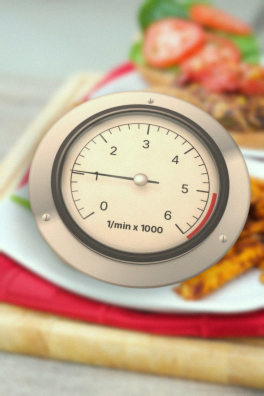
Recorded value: **1000** rpm
